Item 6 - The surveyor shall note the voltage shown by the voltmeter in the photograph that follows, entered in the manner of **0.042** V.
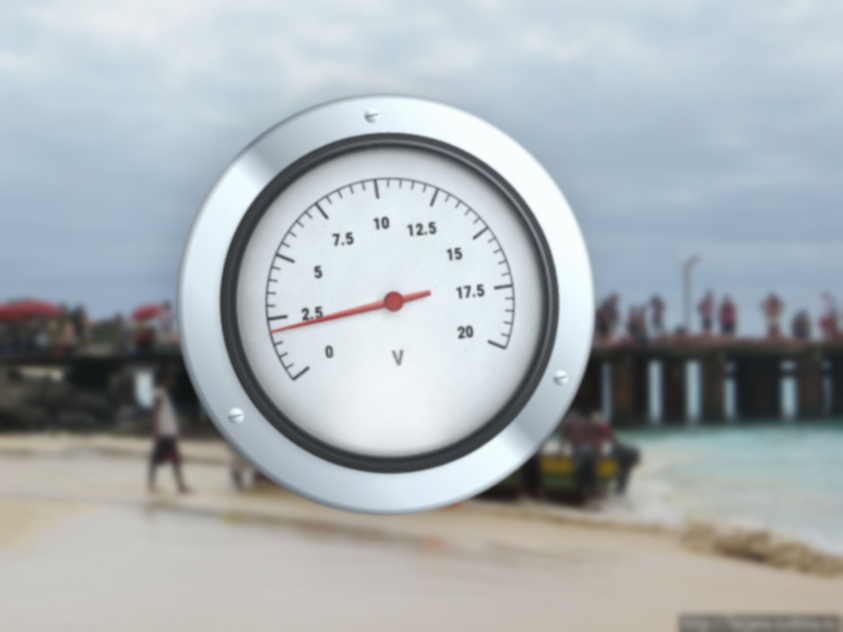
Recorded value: **2** V
